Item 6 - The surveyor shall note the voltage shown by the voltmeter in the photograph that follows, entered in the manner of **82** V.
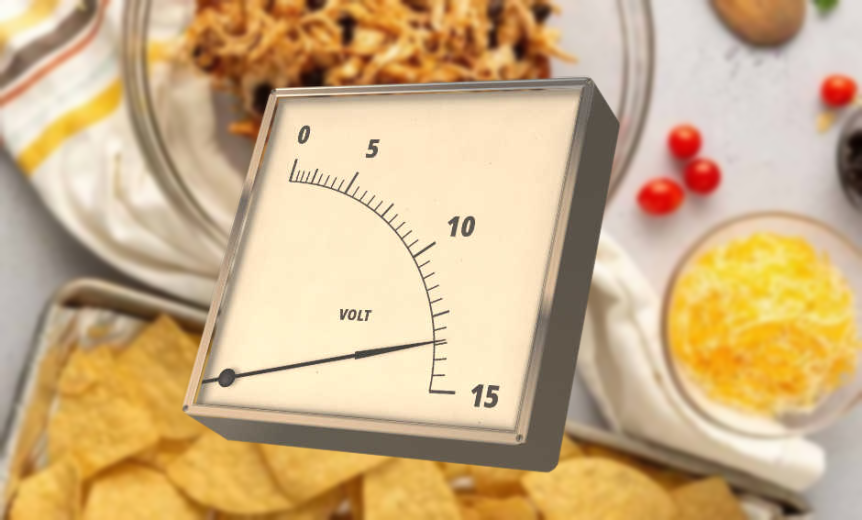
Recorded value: **13.5** V
